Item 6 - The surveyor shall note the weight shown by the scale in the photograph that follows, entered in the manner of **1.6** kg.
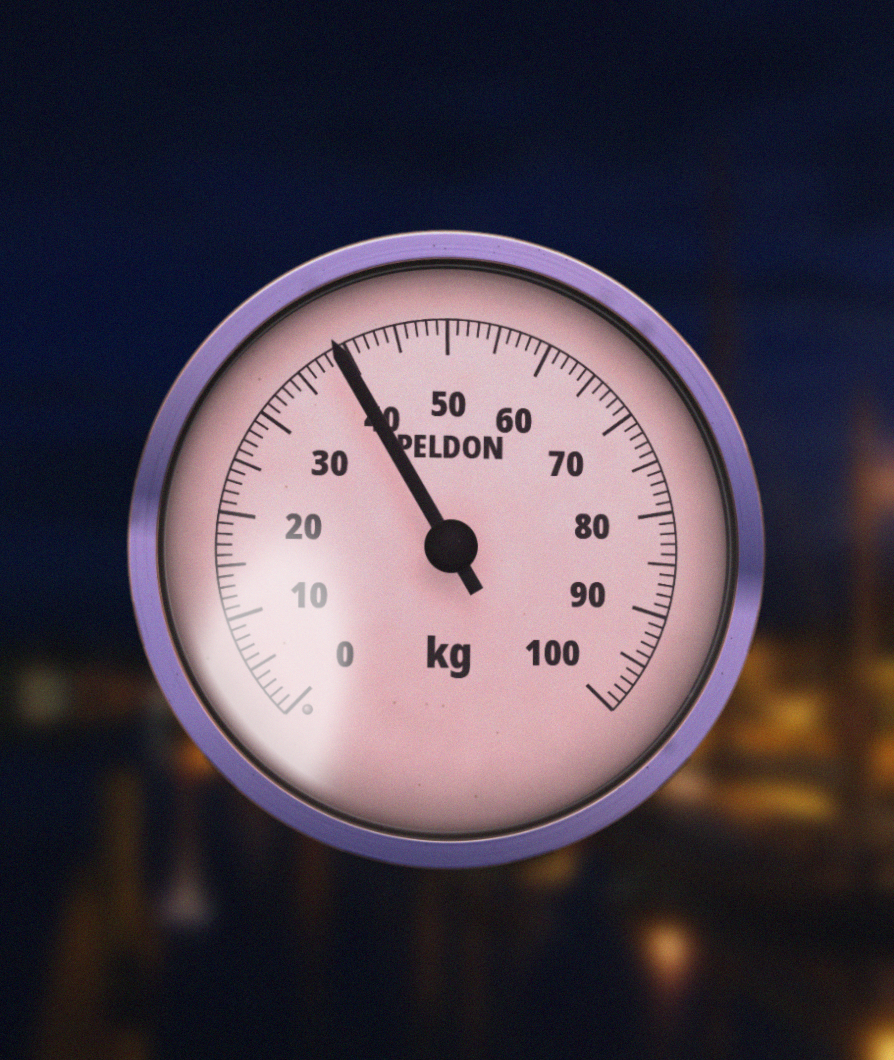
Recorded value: **39** kg
